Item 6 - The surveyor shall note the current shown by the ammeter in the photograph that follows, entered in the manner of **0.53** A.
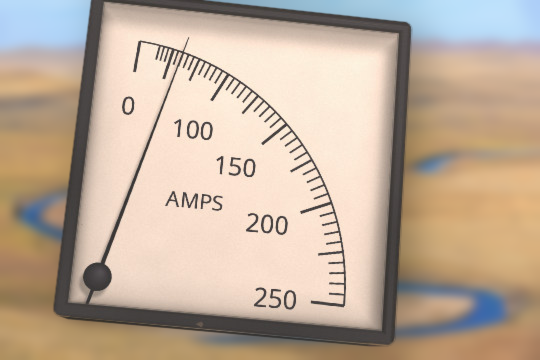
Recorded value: **60** A
